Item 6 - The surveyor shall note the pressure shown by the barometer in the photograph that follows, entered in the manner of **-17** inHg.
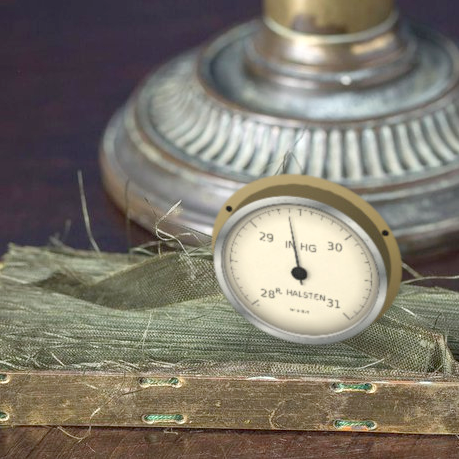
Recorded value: **29.4** inHg
